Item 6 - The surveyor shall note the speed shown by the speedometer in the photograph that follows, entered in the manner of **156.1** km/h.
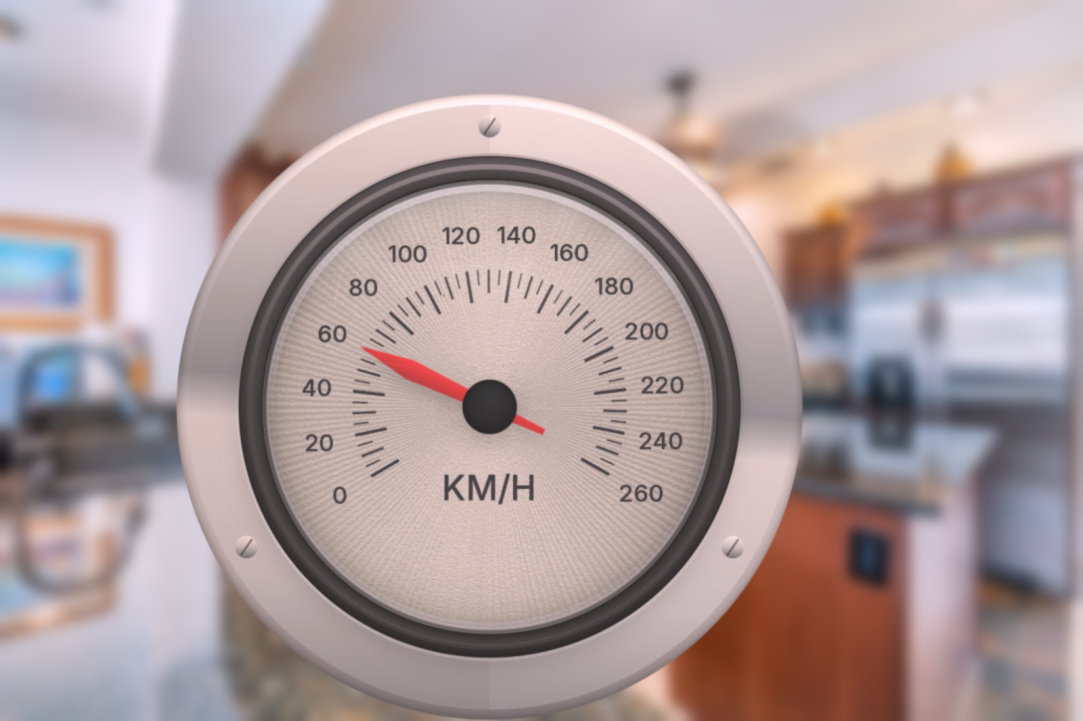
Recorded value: **60** km/h
